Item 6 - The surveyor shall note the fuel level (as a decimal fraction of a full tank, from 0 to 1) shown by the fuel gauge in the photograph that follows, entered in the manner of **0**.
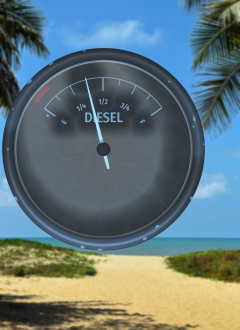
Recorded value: **0.375**
